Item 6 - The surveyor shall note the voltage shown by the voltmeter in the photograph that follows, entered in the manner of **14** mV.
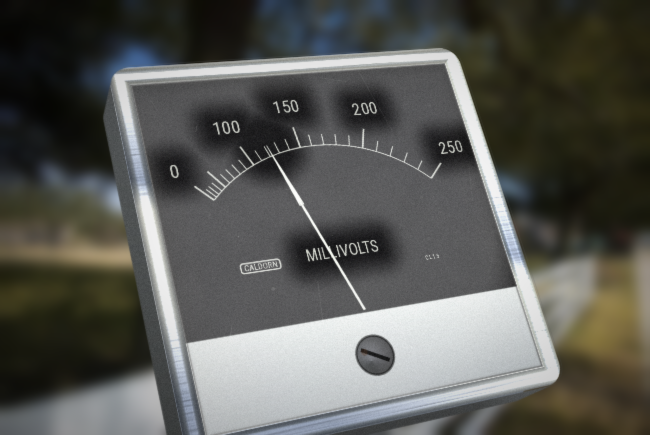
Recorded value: **120** mV
